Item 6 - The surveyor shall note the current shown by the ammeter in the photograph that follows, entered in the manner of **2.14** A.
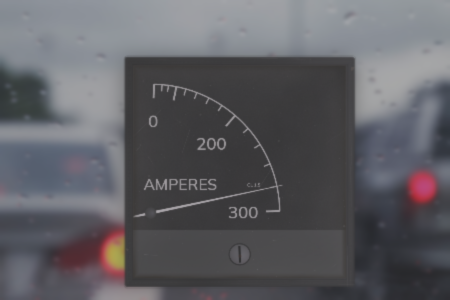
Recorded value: **280** A
